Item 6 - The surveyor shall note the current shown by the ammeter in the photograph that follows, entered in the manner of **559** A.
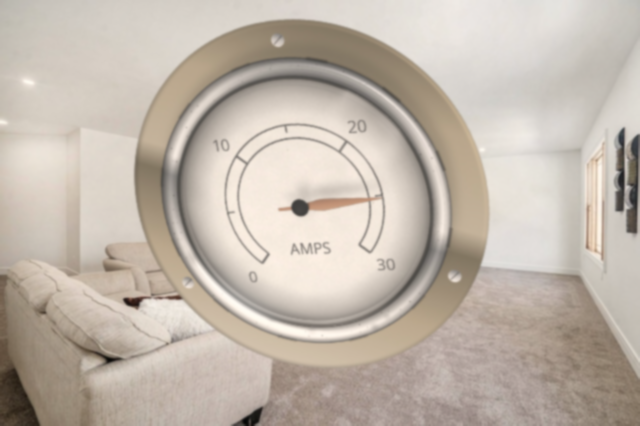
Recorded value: **25** A
